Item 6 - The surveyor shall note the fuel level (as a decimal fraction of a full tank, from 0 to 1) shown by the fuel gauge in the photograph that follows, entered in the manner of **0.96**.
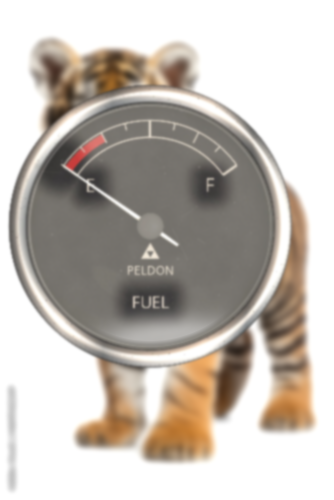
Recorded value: **0**
